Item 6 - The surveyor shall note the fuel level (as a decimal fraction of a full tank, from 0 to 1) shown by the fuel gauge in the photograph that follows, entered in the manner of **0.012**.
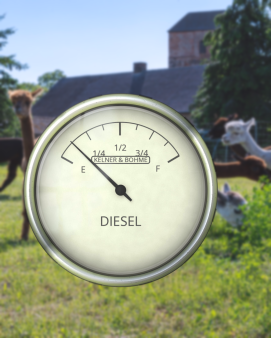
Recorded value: **0.125**
